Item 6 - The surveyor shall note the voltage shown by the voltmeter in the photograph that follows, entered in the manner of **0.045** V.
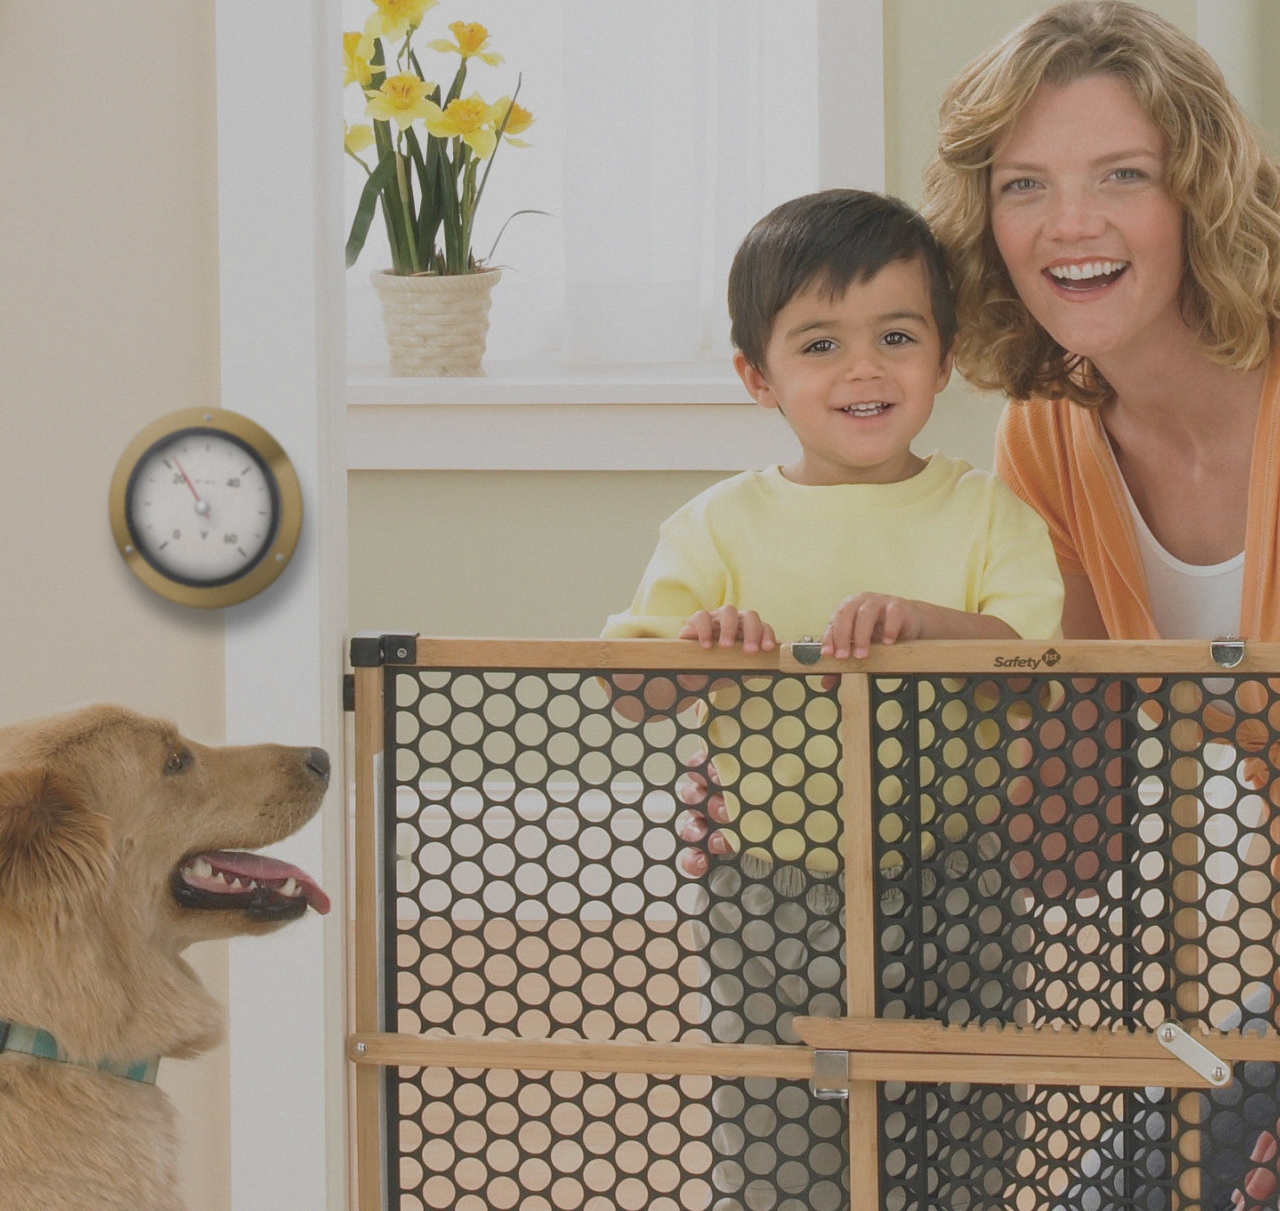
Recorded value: **22.5** V
